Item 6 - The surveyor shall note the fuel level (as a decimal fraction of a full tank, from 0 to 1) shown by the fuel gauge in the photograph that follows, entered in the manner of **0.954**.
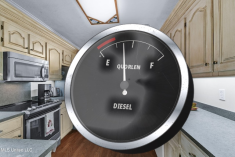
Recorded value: **0.375**
